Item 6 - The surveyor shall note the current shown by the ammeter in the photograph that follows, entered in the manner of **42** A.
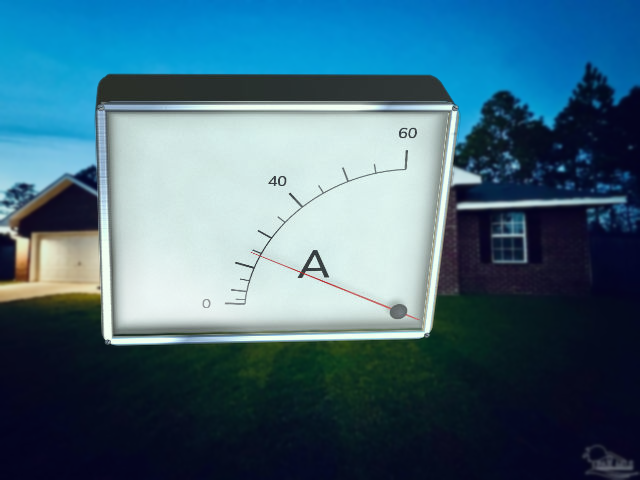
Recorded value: **25** A
